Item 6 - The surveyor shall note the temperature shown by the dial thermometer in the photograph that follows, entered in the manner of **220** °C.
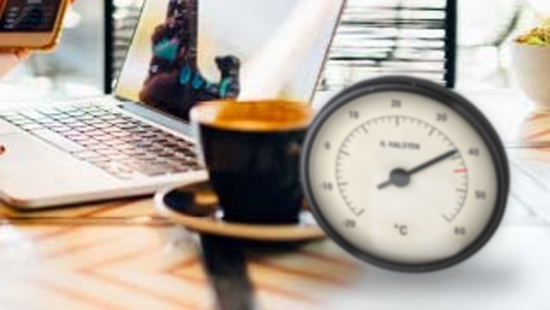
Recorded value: **38** °C
